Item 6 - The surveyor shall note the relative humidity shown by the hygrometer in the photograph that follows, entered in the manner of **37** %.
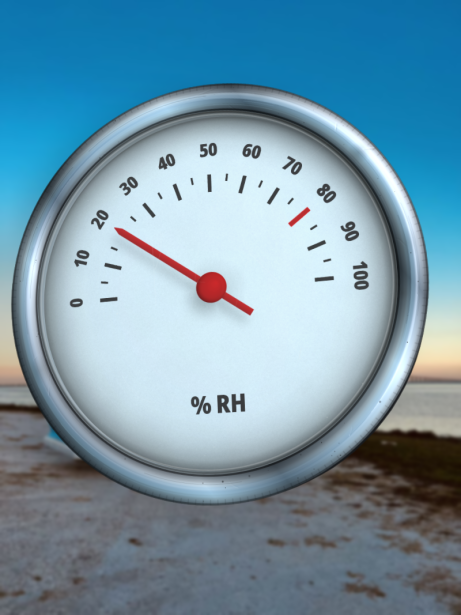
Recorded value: **20** %
